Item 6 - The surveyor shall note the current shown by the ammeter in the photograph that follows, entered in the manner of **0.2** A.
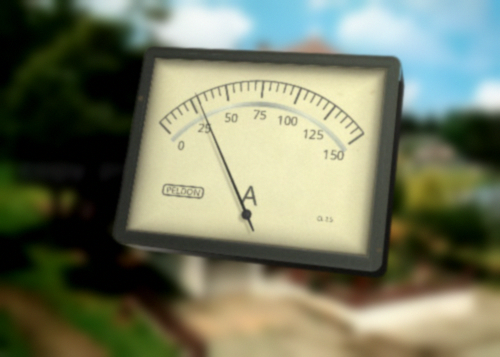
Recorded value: **30** A
